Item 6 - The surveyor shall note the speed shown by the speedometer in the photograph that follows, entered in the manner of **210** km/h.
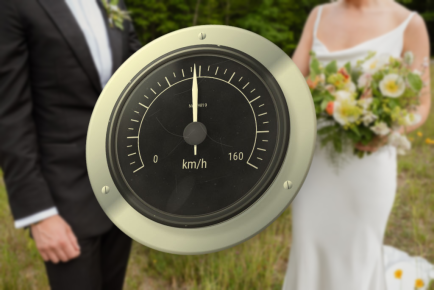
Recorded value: **77.5** km/h
